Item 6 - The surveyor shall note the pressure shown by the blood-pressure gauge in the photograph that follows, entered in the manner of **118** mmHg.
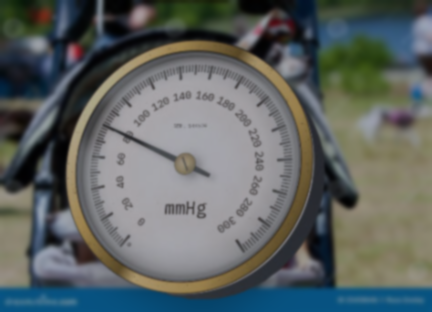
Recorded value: **80** mmHg
